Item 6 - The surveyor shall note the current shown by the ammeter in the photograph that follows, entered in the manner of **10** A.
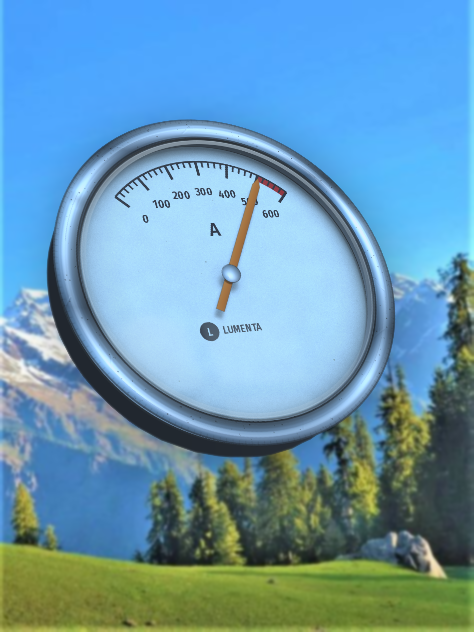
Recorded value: **500** A
